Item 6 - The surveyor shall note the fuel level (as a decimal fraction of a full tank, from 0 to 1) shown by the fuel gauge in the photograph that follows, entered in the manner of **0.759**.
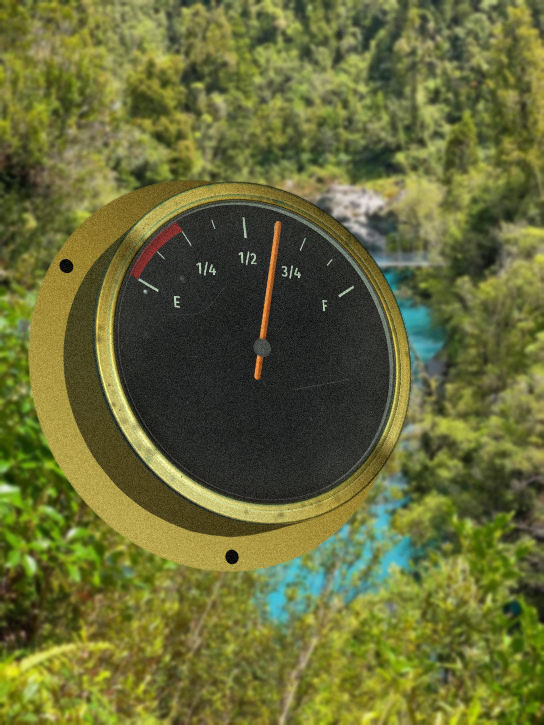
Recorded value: **0.625**
